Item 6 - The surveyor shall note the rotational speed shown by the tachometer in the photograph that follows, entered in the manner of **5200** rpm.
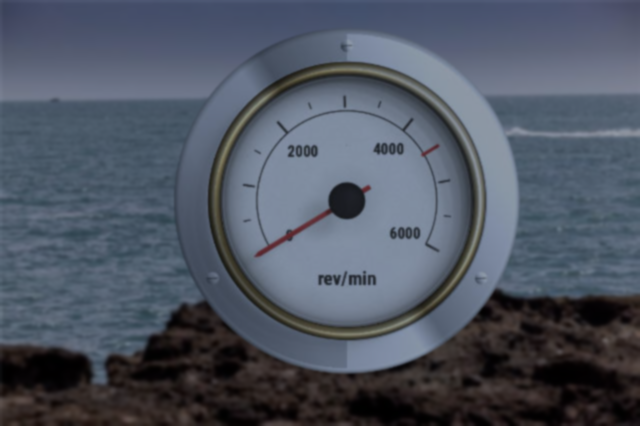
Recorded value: **0** rpm
